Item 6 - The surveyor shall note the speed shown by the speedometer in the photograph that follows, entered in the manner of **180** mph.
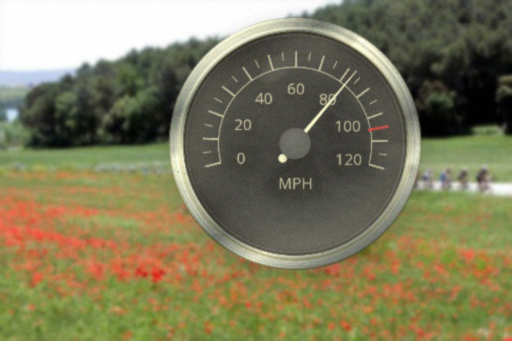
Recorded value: **82.5** mph
